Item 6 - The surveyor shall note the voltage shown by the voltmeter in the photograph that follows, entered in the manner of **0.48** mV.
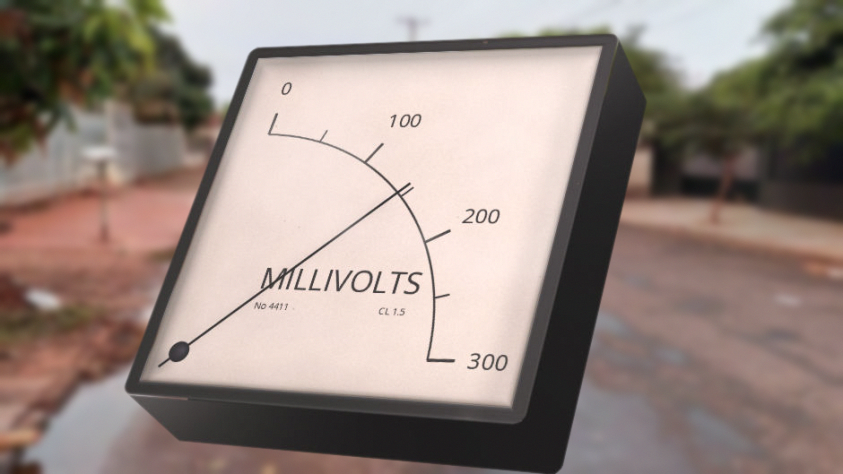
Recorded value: **150** mV
